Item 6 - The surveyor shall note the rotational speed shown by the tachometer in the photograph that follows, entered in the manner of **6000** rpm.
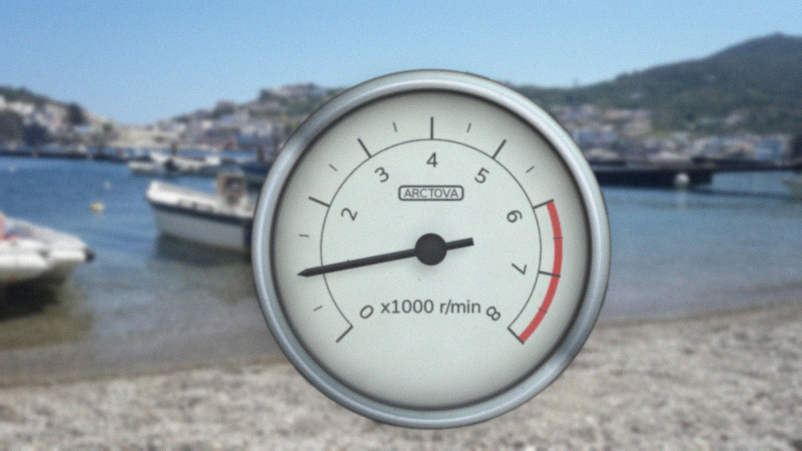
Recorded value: **1000** rpm
